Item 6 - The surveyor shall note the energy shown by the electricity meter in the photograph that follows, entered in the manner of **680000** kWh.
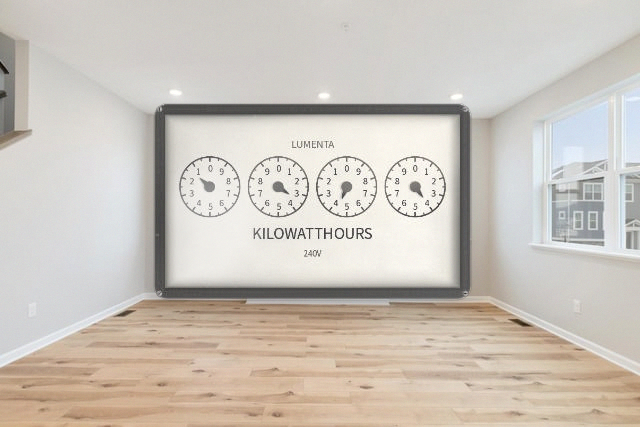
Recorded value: **1344** kWh
